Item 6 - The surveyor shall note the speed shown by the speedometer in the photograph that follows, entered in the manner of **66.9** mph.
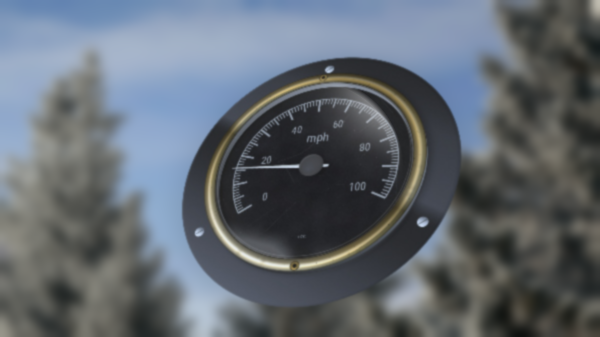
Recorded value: **15** mph
